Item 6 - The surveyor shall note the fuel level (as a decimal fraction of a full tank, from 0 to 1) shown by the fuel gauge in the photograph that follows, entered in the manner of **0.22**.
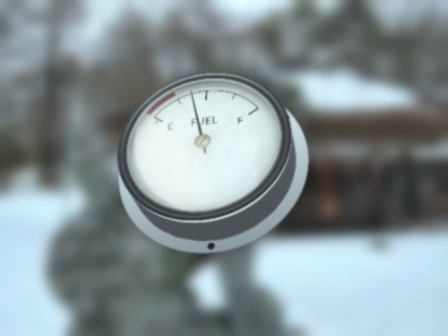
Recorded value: **0.375**
